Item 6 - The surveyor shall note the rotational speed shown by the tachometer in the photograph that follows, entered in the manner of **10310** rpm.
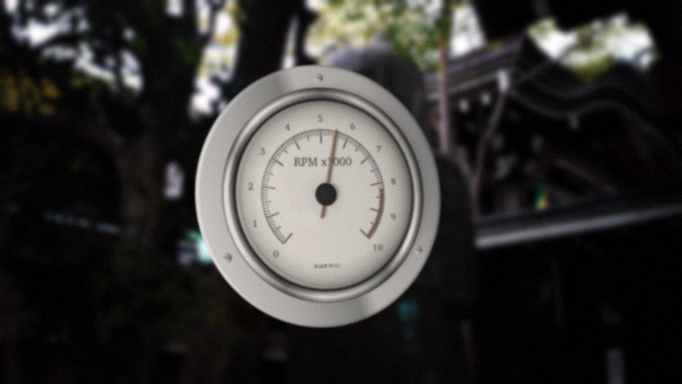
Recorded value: **5500** rpm
